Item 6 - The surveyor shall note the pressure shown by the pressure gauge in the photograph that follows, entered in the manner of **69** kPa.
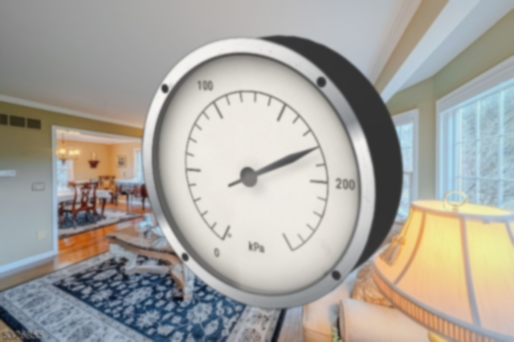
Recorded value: **180** kPa
